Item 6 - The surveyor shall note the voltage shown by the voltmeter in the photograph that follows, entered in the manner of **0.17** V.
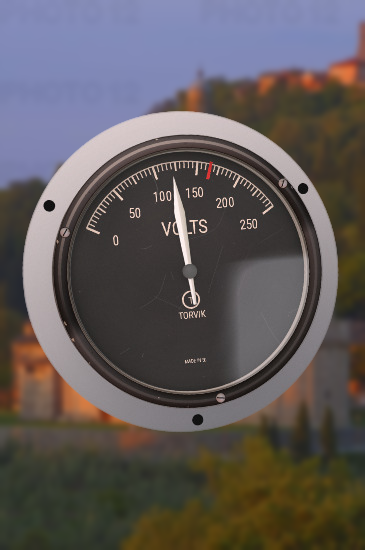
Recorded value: **120** V
